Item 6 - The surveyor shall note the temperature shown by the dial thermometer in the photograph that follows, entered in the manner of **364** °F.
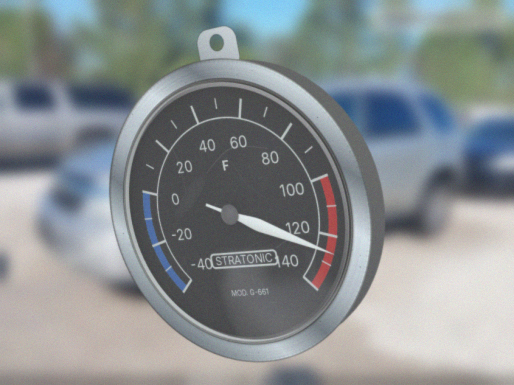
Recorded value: **125** °F
